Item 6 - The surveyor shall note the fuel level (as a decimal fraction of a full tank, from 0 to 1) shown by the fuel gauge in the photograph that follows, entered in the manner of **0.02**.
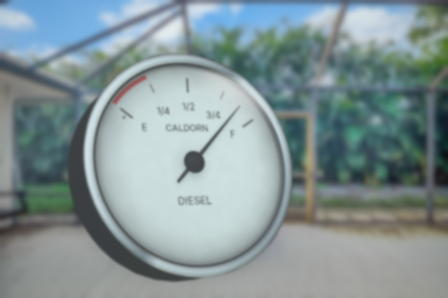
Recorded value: **0.875**
